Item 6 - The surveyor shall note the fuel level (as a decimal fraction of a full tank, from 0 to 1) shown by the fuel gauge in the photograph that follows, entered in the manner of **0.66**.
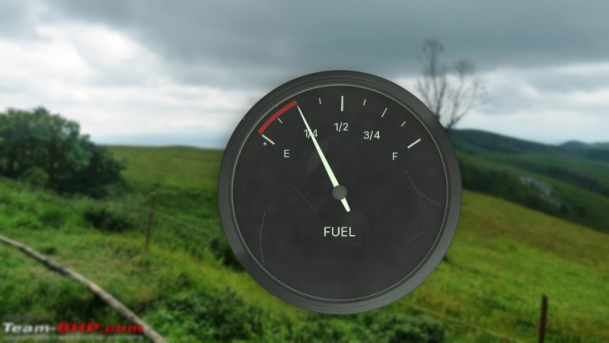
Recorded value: **0.25**
